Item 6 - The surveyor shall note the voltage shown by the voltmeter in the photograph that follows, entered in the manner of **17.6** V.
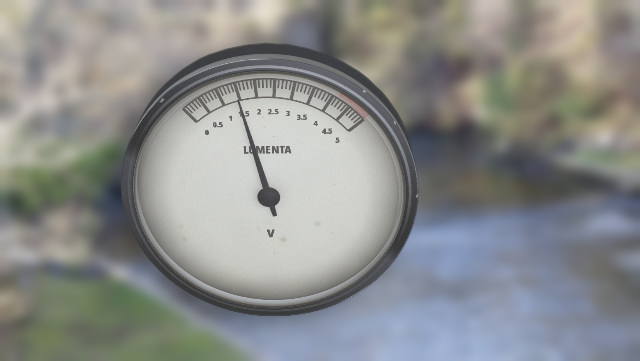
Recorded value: **1.5** V
